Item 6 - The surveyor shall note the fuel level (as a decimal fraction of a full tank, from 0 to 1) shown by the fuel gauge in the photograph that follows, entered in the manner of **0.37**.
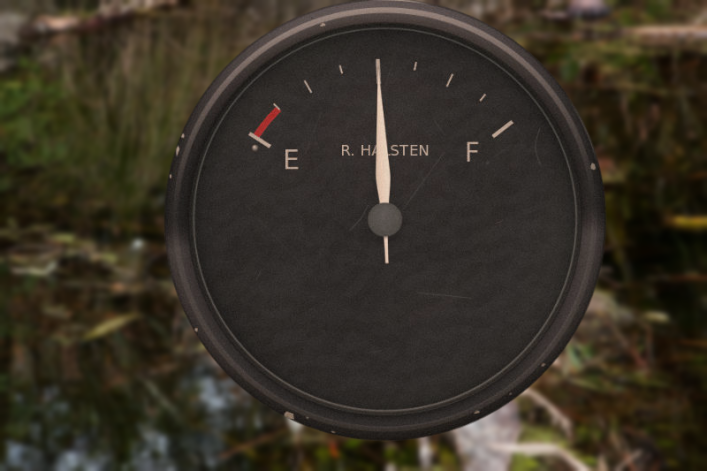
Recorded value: **0.5**
